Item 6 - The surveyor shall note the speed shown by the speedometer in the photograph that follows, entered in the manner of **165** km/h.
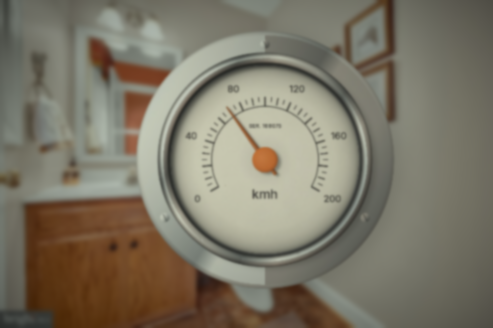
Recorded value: **70** km/h
